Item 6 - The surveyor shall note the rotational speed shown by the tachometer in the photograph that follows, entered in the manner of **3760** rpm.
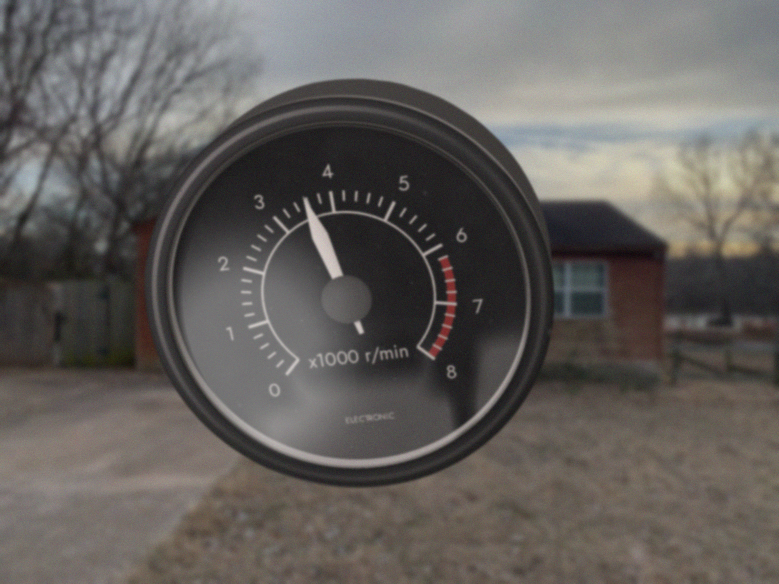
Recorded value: **3600** rpm
